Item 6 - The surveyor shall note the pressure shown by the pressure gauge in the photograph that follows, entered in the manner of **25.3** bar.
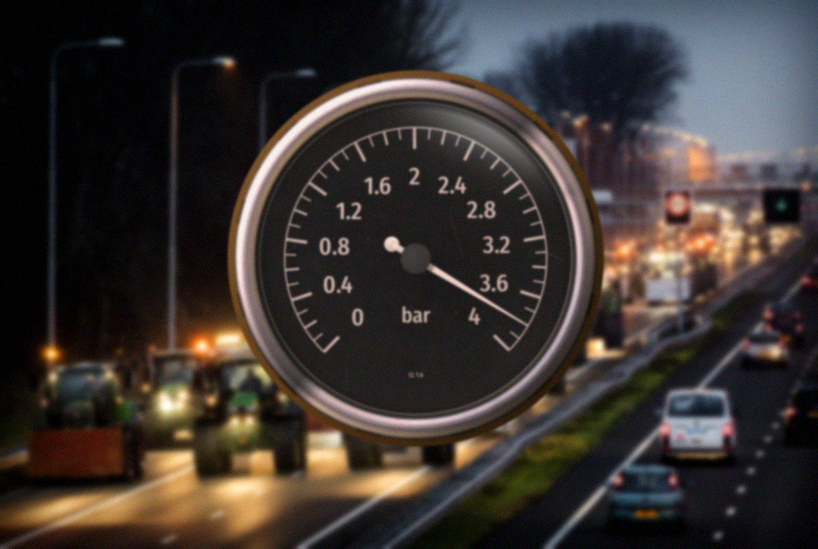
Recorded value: **3.8** bar
